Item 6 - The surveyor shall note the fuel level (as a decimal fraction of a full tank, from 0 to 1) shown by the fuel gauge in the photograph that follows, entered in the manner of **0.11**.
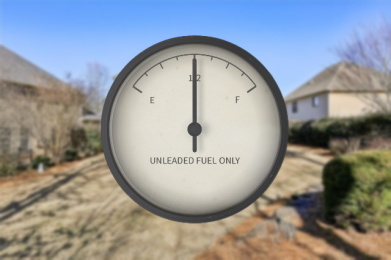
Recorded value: **0.5**
